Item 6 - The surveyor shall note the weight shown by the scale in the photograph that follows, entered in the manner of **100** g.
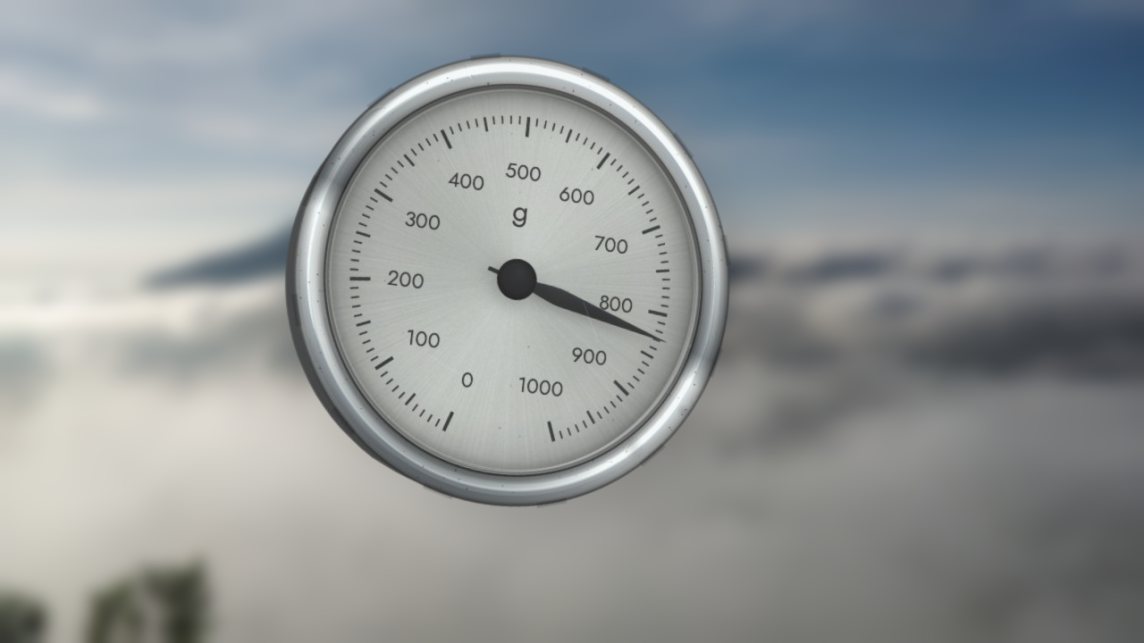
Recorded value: **830** g
